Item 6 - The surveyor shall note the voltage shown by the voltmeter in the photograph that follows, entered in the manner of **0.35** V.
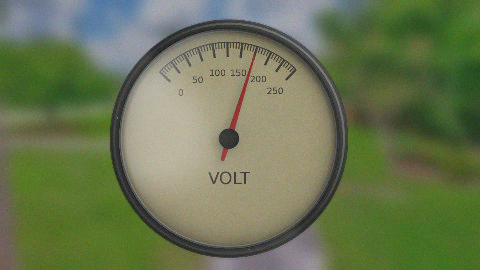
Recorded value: **175** V
